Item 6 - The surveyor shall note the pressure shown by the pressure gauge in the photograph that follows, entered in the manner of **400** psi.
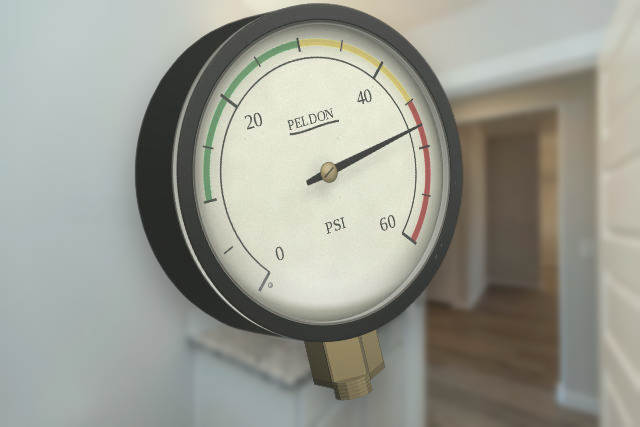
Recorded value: **47.5** psi
